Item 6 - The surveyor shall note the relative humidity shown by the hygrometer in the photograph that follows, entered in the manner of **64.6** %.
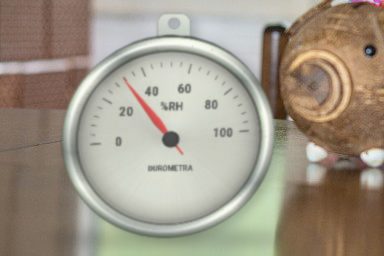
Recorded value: **32** %
